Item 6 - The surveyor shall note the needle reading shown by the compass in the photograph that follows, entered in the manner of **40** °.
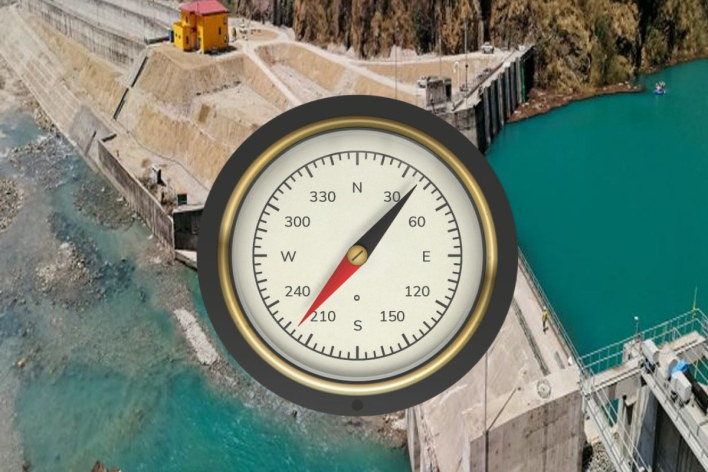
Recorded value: **220** °
